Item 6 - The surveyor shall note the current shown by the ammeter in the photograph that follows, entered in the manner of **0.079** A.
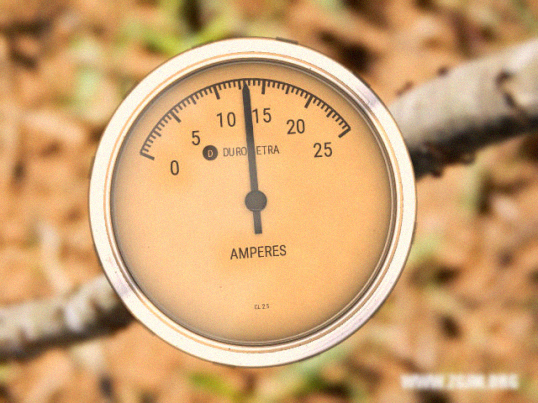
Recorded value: **13** A
